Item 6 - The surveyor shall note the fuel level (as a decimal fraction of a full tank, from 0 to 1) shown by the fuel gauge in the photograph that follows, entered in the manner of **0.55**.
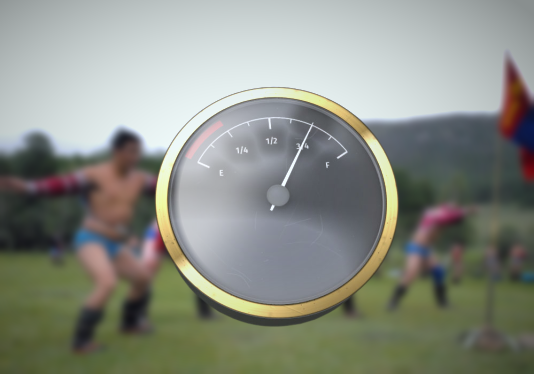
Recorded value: **0.75**
